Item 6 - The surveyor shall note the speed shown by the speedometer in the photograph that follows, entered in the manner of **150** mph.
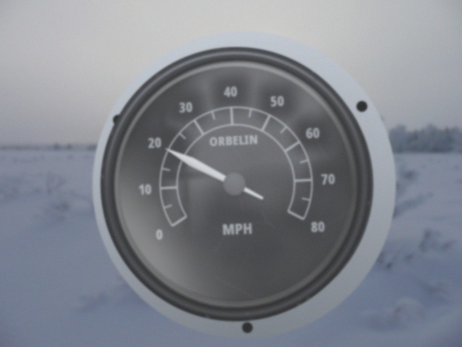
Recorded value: **20** mph
